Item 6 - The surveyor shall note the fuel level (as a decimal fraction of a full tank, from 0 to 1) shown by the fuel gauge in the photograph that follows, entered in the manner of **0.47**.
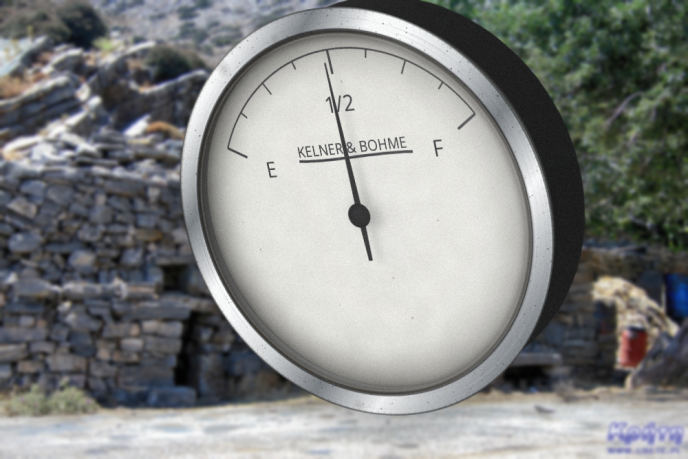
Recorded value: **0.5**
